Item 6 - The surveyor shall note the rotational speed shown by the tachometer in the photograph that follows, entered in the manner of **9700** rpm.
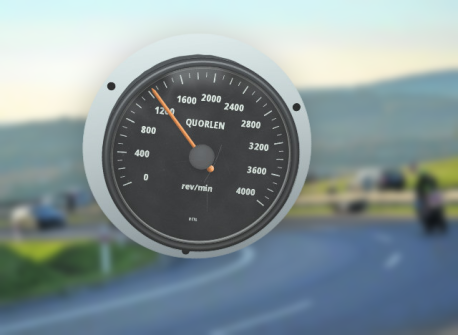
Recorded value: **1250** rpm
